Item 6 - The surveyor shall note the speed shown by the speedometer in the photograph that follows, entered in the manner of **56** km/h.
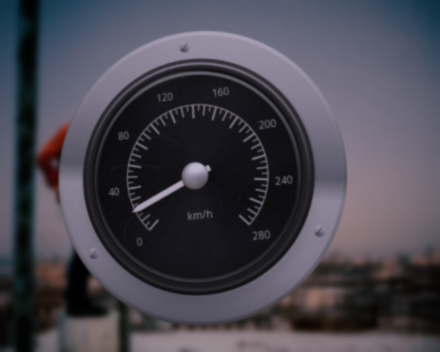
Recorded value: **20** km/h
